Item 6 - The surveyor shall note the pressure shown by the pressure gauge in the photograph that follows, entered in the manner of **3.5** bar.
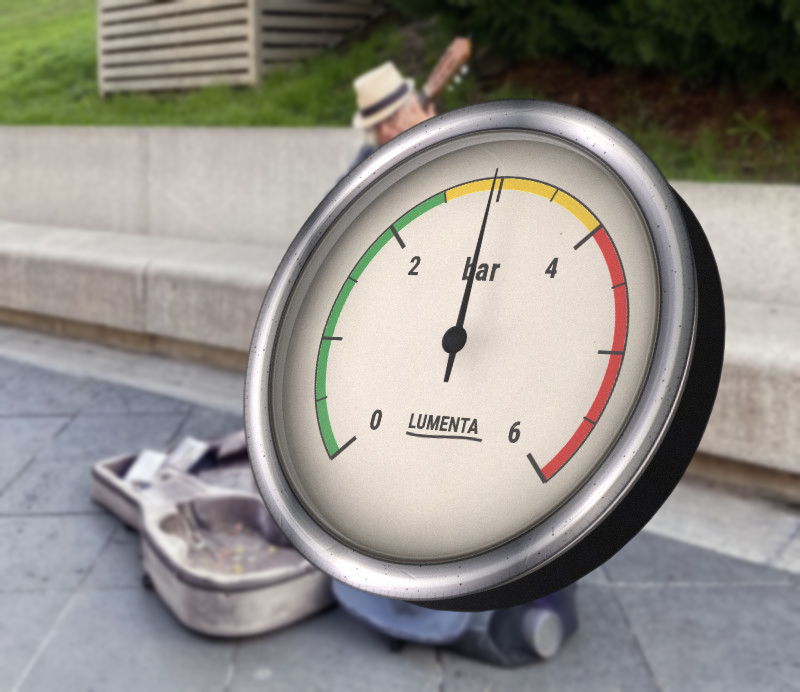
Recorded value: **3** bar
